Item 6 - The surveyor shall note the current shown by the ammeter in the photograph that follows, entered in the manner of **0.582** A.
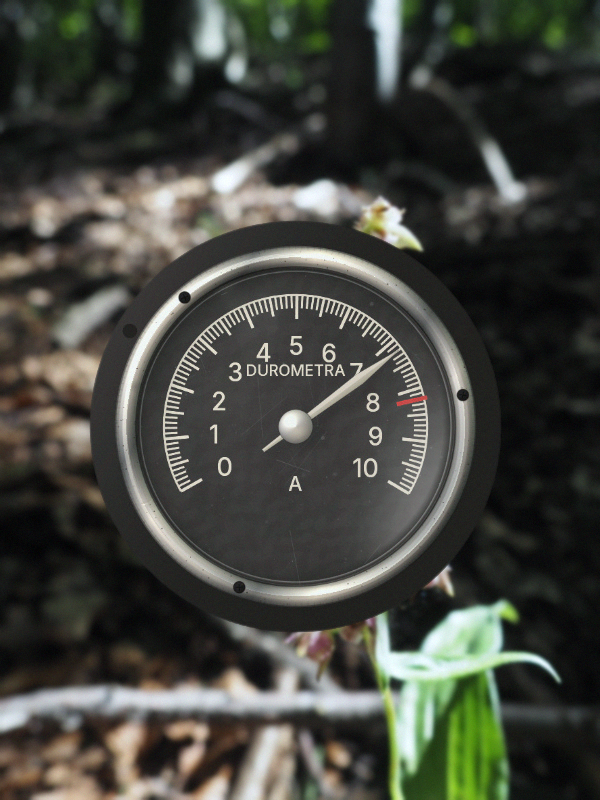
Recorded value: **7.2** A
